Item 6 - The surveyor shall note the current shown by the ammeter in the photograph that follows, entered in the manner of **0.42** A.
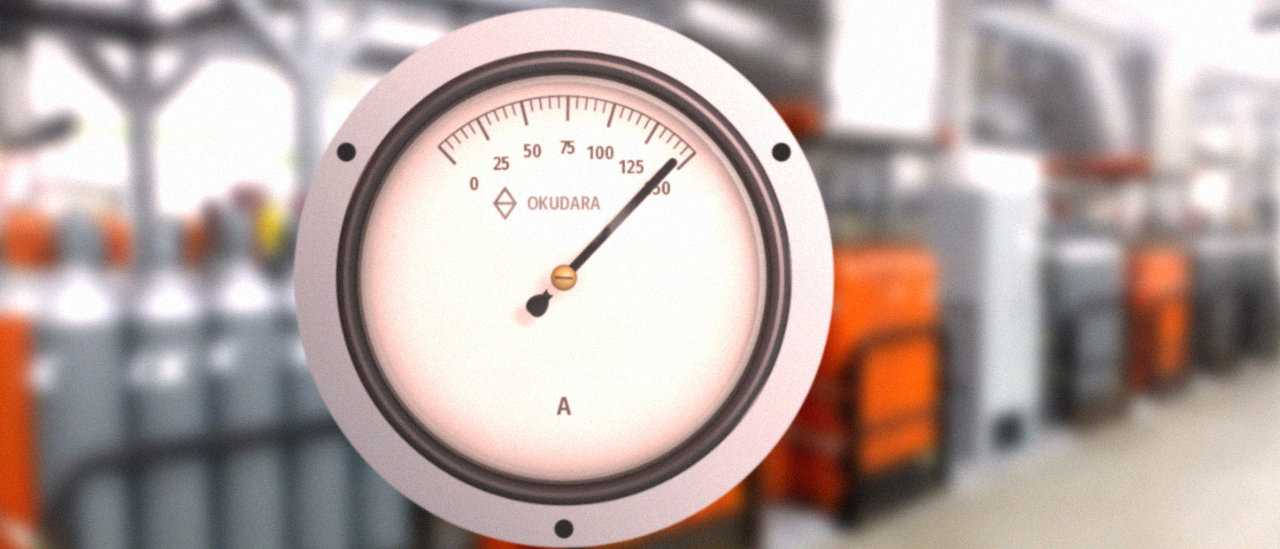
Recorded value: **145** A
